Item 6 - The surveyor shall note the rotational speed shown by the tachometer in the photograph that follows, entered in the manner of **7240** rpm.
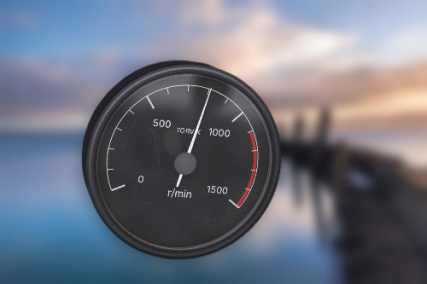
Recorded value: **800** rpm
